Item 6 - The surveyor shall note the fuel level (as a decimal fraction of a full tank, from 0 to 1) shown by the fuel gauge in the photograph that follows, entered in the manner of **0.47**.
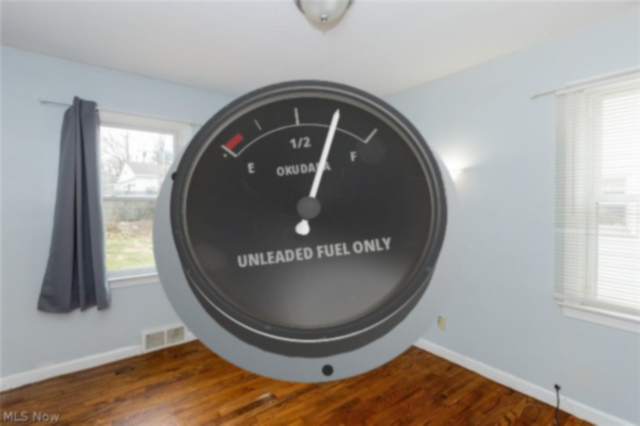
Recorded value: **0.75**
